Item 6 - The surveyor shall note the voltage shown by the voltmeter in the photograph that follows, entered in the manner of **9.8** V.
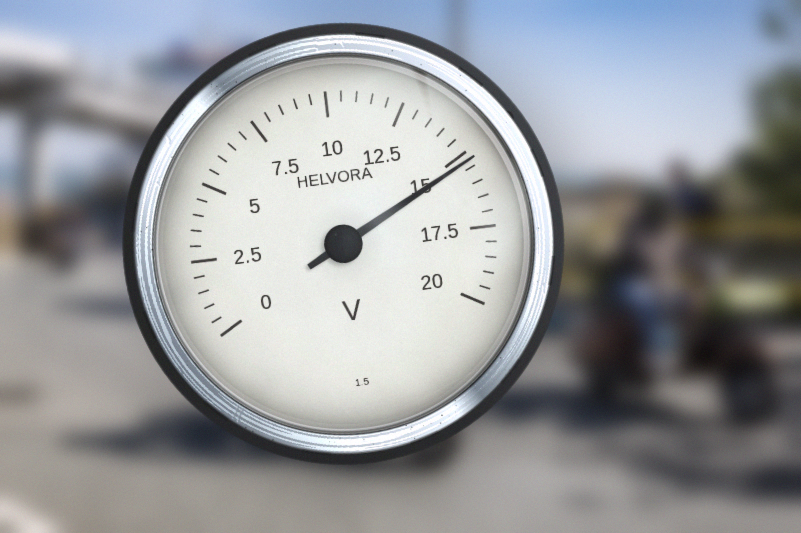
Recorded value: **15.25** V
